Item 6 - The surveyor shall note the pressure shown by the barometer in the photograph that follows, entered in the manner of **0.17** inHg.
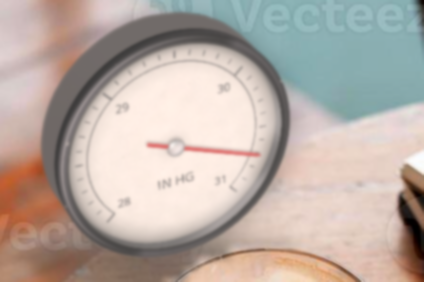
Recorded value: **30.7** inHg
